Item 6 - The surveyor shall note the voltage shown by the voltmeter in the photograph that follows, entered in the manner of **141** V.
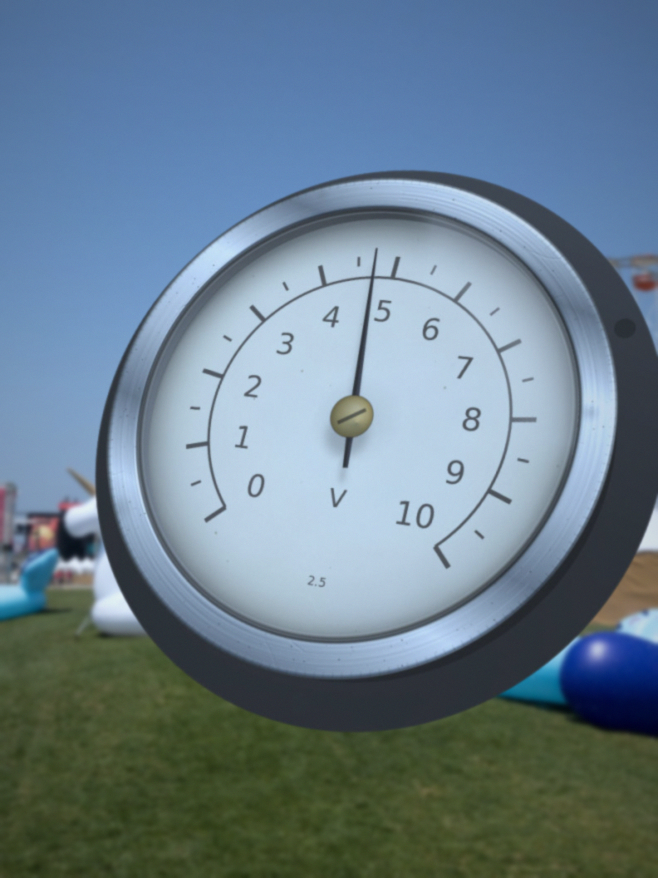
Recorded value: **4.75** V
